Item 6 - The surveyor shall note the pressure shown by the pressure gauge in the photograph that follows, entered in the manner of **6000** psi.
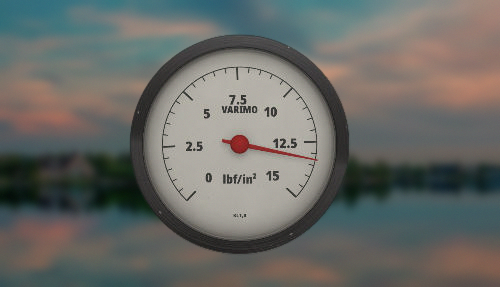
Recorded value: **13.25** psi
